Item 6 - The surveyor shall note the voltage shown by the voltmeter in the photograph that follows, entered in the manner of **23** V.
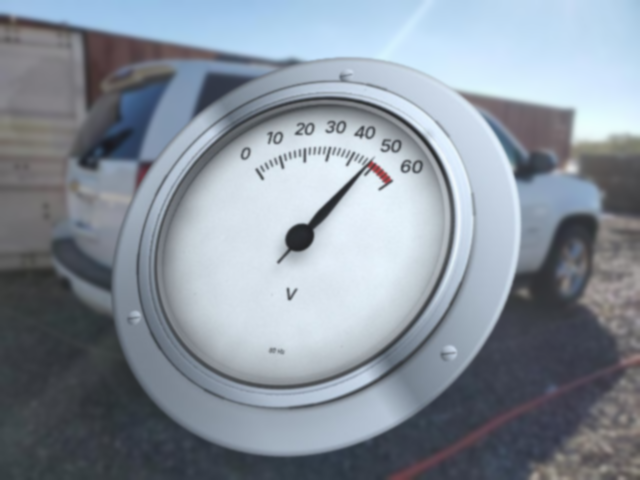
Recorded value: **50** V
